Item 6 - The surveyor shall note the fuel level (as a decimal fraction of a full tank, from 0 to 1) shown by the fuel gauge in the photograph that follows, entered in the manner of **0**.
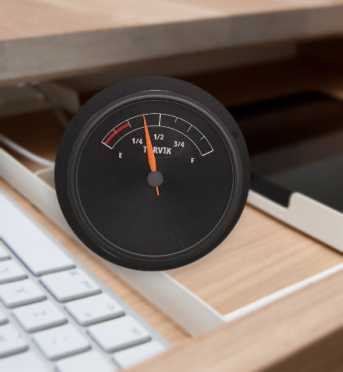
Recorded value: **0.375**
